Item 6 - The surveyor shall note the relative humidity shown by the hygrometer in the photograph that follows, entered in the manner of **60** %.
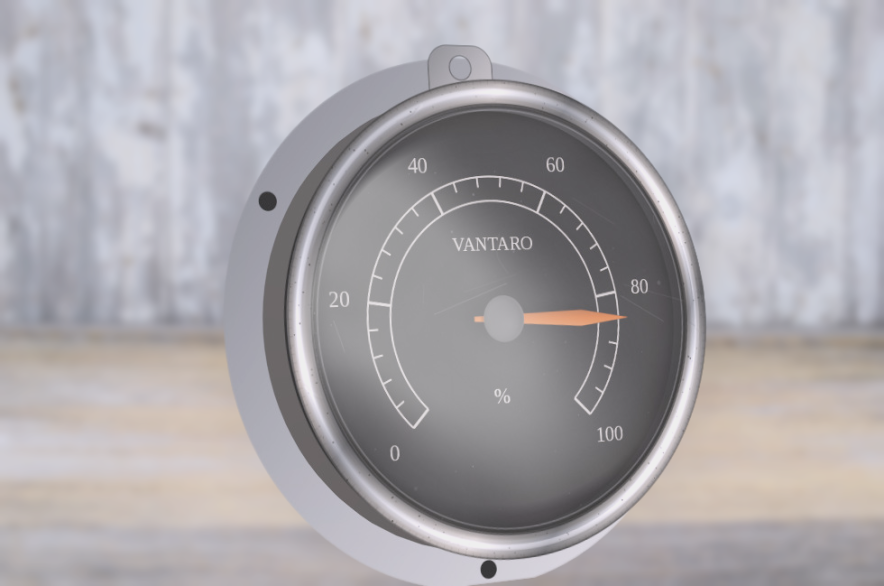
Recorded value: **84** %
